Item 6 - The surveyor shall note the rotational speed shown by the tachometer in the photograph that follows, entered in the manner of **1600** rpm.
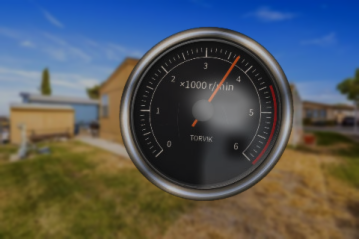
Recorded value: **3700** rpm
